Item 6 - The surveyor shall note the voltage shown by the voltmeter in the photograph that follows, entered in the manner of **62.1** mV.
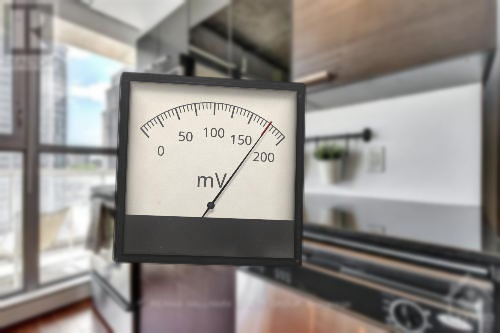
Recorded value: **175** mV
